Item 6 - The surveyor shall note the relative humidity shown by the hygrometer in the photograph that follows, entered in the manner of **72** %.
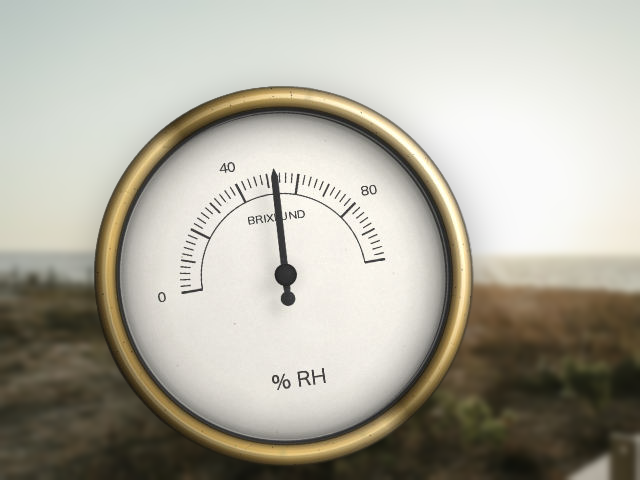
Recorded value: **52** %
